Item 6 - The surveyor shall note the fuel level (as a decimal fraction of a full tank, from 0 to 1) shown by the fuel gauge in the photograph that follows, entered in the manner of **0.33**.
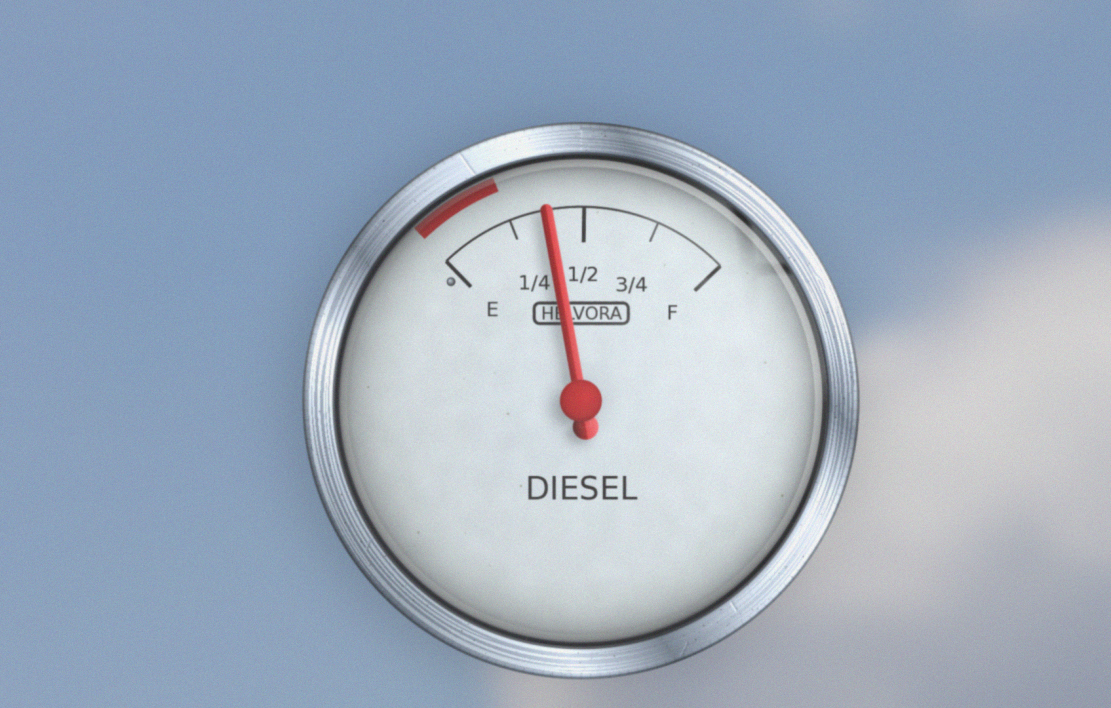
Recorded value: **0.375**
